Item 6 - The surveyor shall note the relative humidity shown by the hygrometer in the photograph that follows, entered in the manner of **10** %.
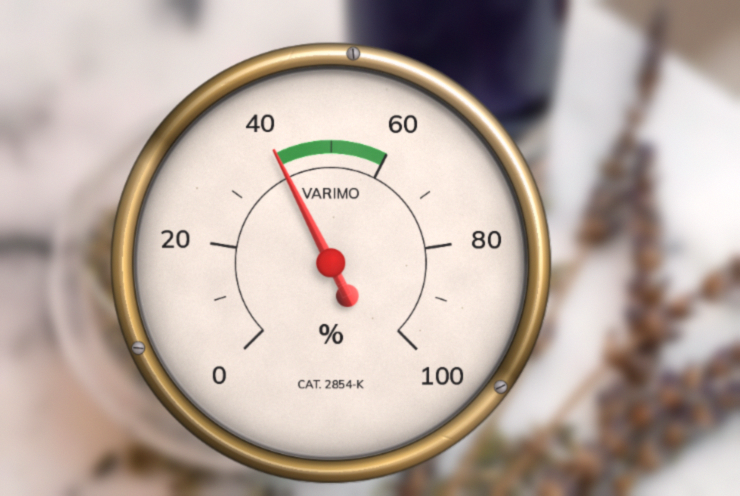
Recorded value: **40** %
